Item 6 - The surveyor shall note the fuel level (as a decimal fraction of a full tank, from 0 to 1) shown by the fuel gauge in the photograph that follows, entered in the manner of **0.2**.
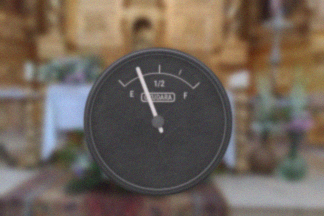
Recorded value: **0.25**
